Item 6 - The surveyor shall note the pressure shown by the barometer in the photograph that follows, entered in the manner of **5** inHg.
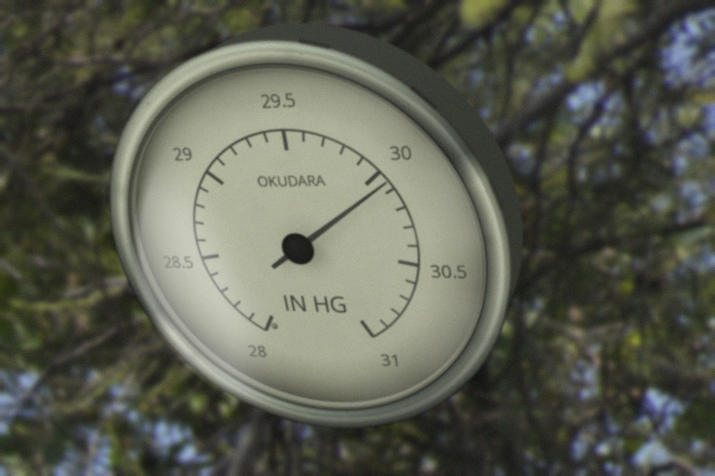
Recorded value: **30.05** inHg
